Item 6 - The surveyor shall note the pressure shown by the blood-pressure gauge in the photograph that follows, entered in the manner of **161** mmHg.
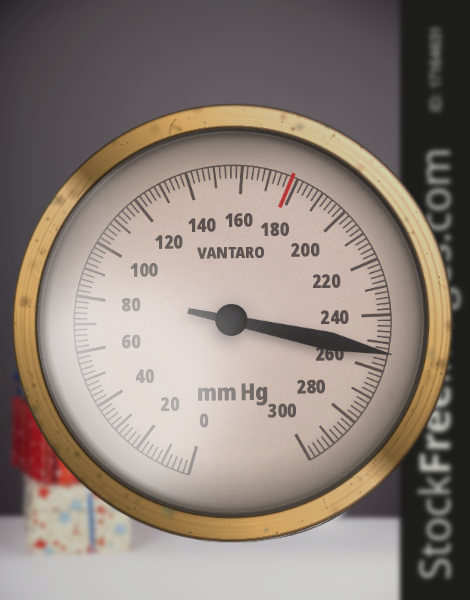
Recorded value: **254** mmHg
